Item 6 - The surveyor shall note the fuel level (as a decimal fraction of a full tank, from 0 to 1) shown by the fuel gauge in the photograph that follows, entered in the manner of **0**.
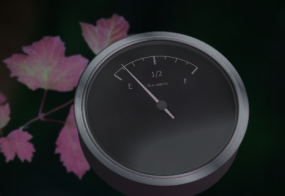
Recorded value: **0.125**
